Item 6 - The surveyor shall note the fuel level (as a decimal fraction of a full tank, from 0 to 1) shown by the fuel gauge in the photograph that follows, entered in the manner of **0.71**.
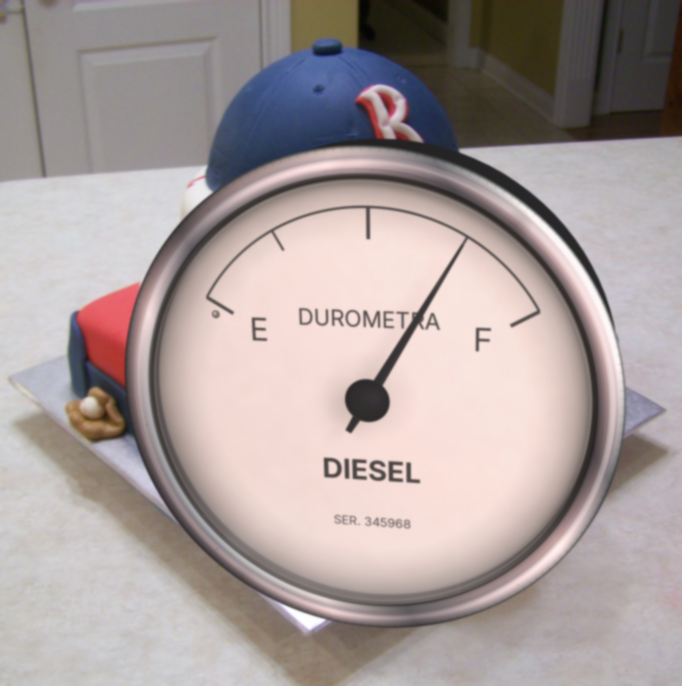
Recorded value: **0.75**
